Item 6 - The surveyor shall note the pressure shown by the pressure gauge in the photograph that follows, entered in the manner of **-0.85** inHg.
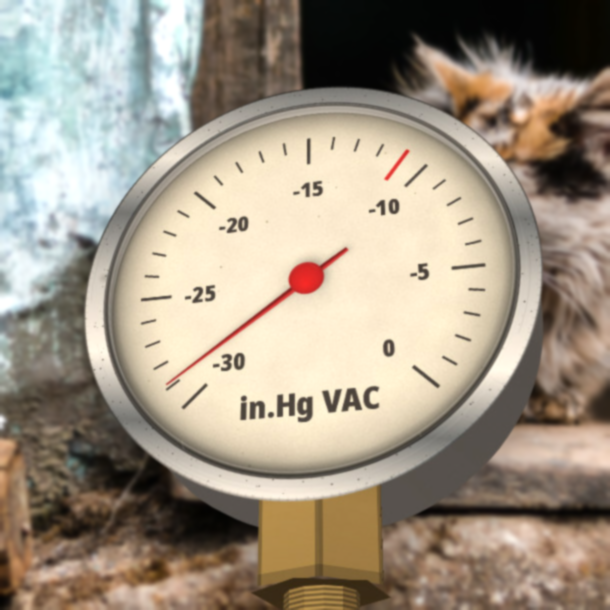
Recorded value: **-29** inHg
